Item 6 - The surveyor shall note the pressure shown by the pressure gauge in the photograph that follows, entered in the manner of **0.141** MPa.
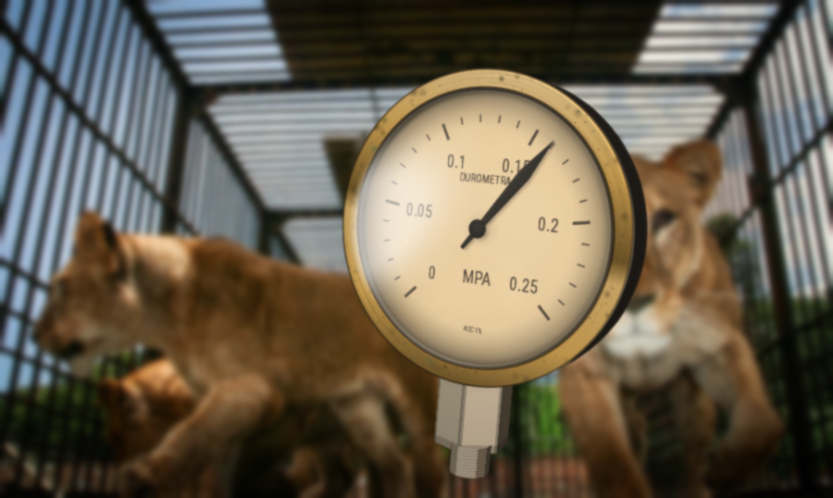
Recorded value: **0.16** MPa
